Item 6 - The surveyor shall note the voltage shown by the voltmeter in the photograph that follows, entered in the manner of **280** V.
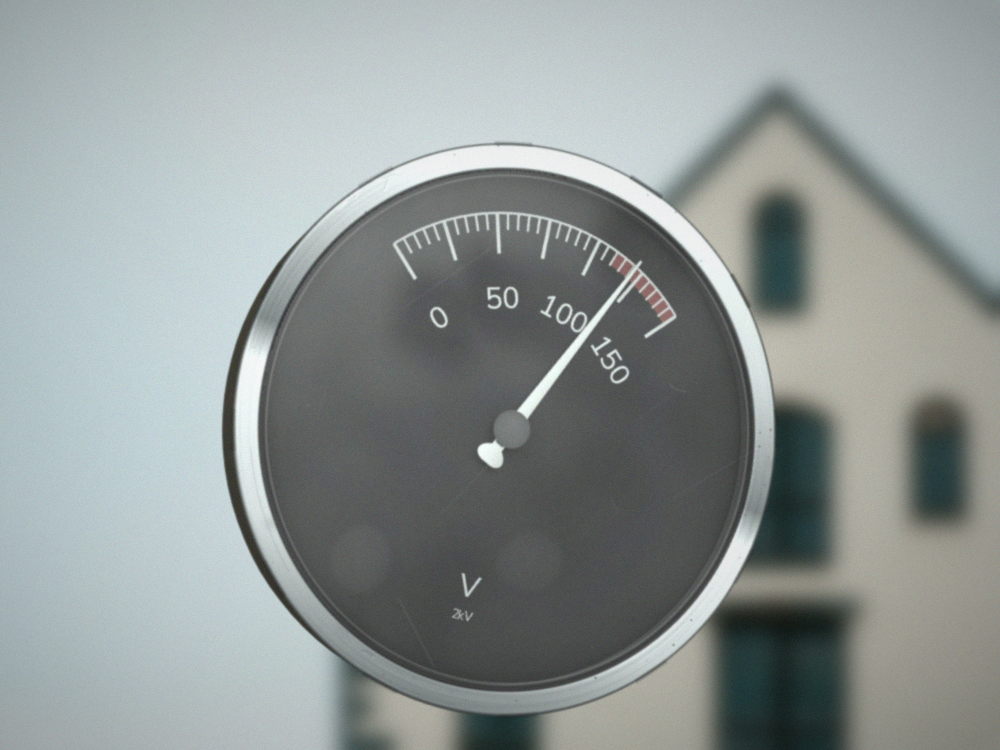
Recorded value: **120** V
